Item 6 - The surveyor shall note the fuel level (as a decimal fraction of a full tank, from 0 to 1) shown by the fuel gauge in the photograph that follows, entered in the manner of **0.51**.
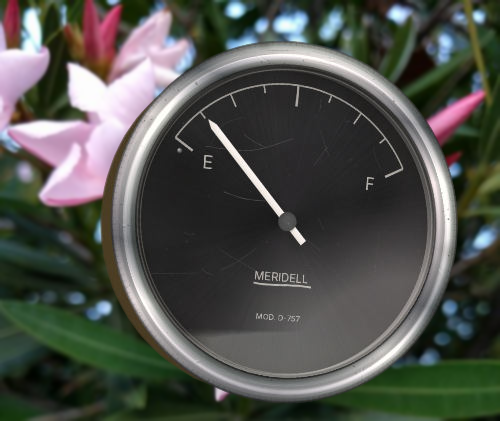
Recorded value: **0.125**
